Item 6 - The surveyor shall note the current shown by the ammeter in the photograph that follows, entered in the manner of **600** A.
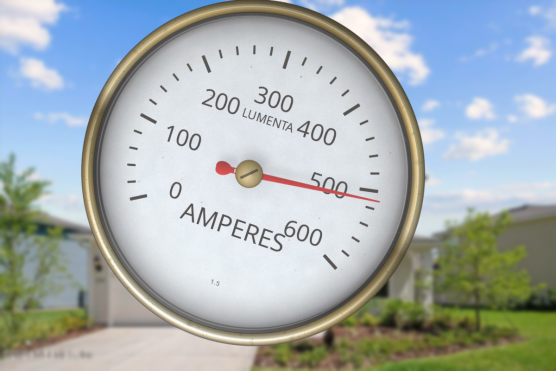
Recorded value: **510** A
